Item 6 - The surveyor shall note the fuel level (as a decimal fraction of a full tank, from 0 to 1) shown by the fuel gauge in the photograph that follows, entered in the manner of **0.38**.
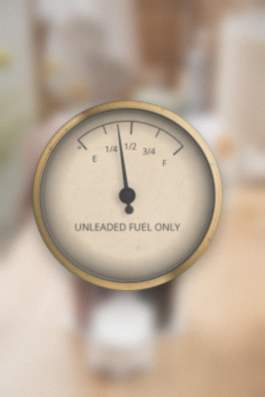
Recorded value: **0.375**
